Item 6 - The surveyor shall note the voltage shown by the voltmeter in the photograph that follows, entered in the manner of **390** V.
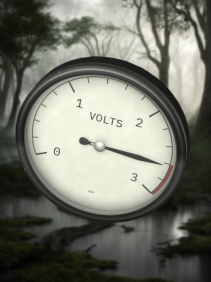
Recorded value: **2.6** V
